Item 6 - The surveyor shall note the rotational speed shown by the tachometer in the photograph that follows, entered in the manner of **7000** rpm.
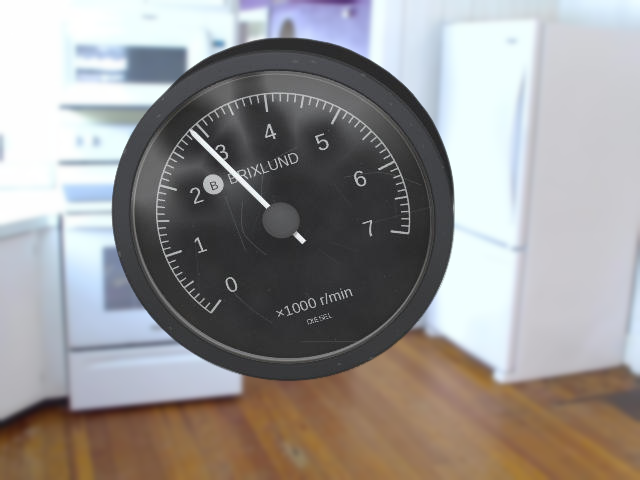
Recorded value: **2900** rpm
